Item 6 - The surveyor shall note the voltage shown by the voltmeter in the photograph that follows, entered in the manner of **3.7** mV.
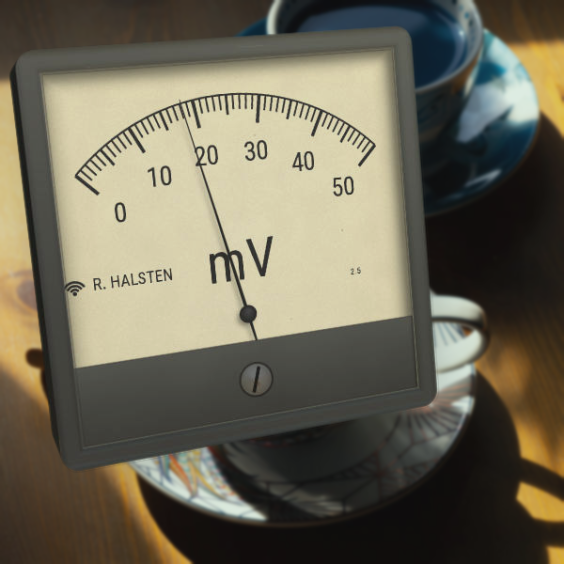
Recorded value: **18** mV
